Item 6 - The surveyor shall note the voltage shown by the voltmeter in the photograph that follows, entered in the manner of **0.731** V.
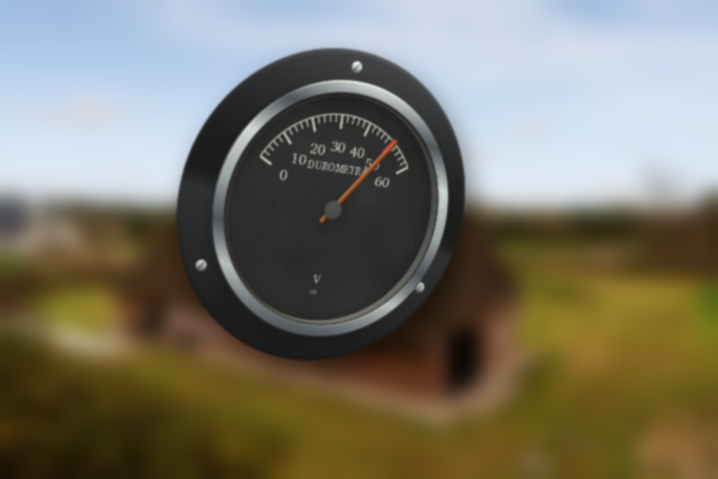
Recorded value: **50** V
